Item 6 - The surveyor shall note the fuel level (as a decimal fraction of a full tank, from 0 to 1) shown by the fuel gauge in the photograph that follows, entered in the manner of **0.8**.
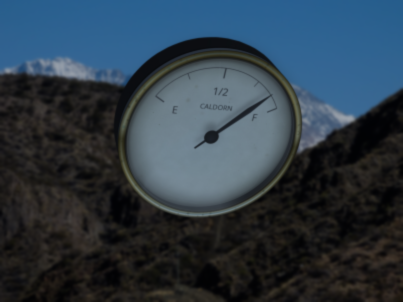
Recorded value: **0.875**
